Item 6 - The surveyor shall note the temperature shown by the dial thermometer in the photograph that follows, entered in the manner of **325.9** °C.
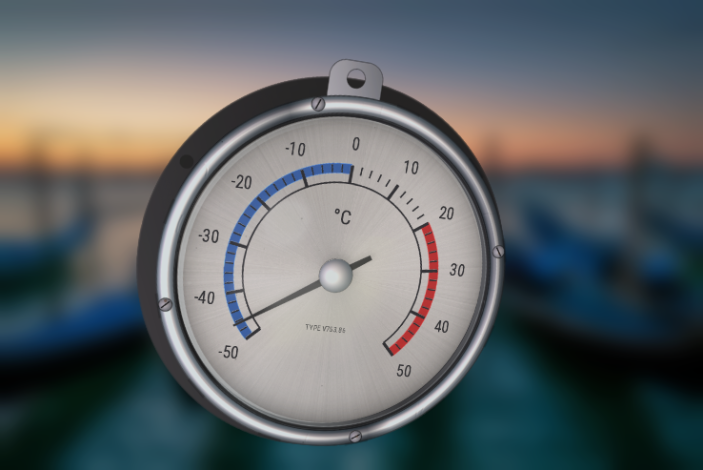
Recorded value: **-46** °C
